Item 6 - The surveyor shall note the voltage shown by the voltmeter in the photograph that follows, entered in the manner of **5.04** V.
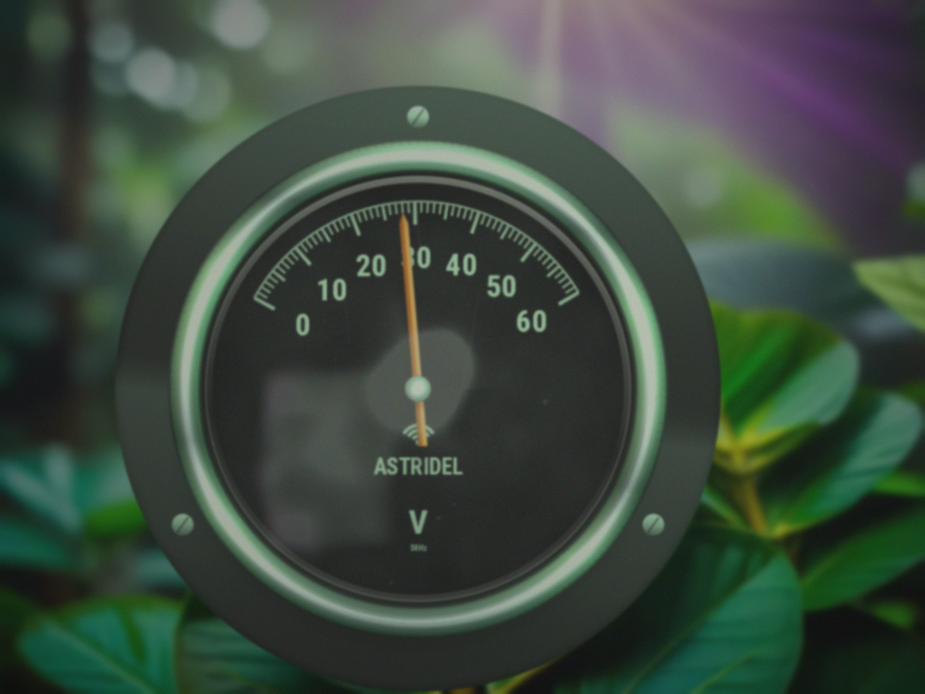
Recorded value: **28** V
